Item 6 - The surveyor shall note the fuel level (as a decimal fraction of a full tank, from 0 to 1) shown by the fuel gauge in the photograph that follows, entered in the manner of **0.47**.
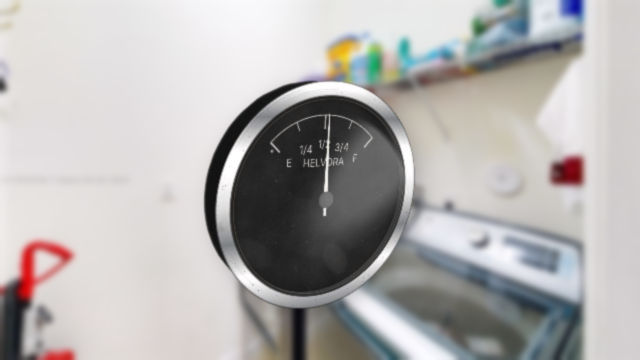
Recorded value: **0.5**
